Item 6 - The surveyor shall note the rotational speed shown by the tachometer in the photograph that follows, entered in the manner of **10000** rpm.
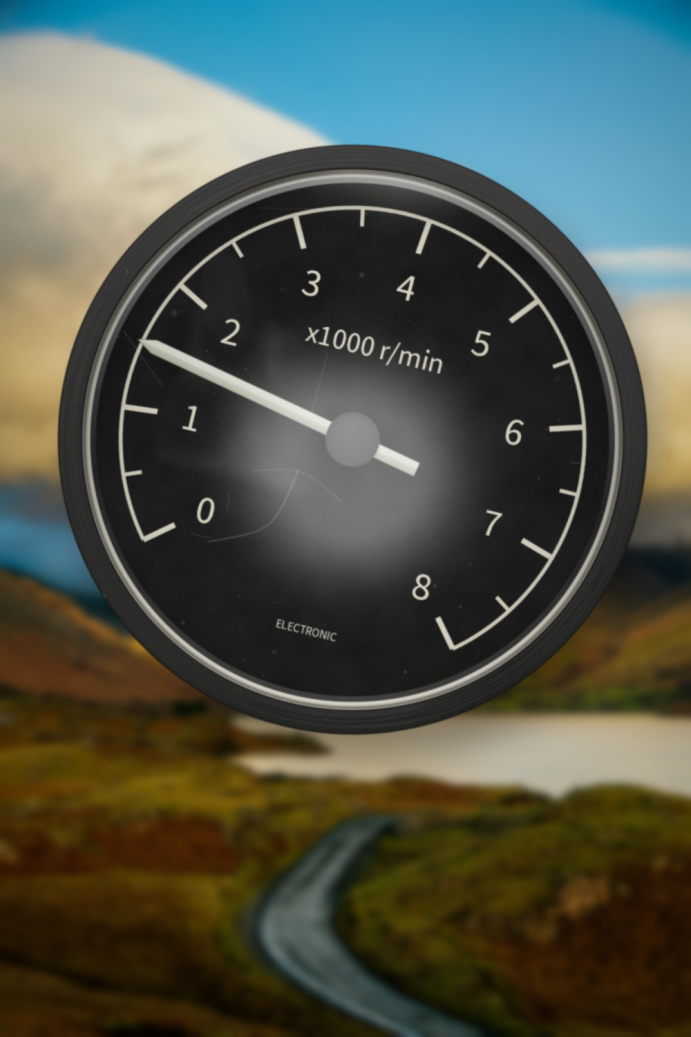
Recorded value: **1500** rpm
